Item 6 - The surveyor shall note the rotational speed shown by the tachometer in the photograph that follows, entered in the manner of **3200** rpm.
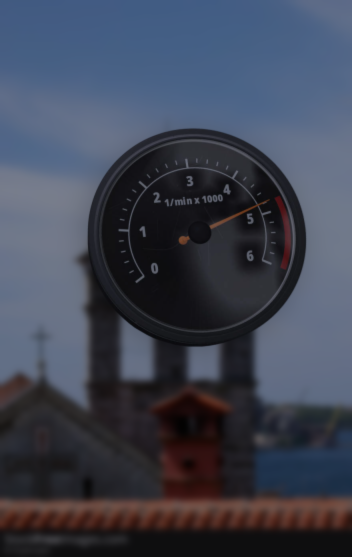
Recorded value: **4800** rpm
